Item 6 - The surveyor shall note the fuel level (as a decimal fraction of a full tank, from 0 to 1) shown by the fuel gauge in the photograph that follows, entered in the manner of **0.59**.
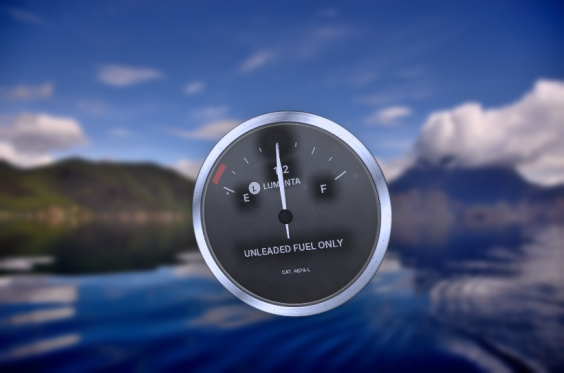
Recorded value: **0.5**
